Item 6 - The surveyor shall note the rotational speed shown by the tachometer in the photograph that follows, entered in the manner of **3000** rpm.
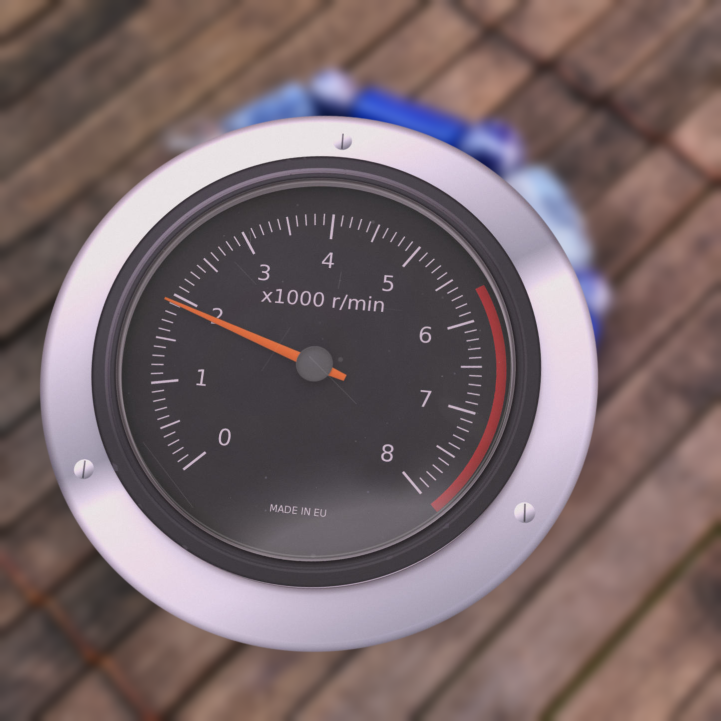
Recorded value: **1900** rpm
